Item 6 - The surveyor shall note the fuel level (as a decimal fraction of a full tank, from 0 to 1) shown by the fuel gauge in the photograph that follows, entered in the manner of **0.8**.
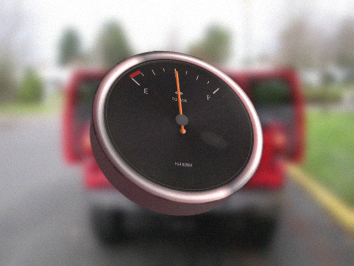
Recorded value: **0.5**
